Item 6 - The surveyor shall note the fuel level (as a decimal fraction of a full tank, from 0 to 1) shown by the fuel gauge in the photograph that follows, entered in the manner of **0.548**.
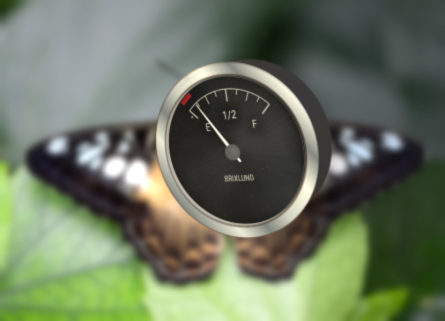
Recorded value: **0.125**
